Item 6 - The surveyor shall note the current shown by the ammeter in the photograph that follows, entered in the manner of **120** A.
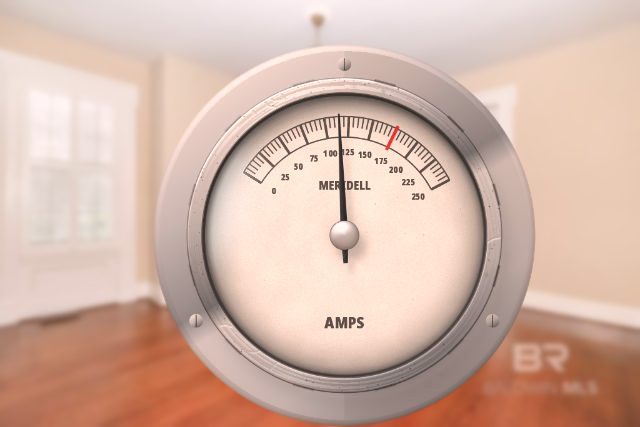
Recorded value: **115** A
